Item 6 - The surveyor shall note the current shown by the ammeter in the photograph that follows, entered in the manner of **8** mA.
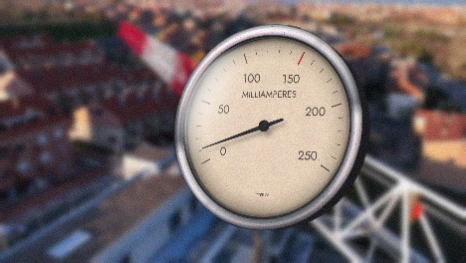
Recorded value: **10** mA
